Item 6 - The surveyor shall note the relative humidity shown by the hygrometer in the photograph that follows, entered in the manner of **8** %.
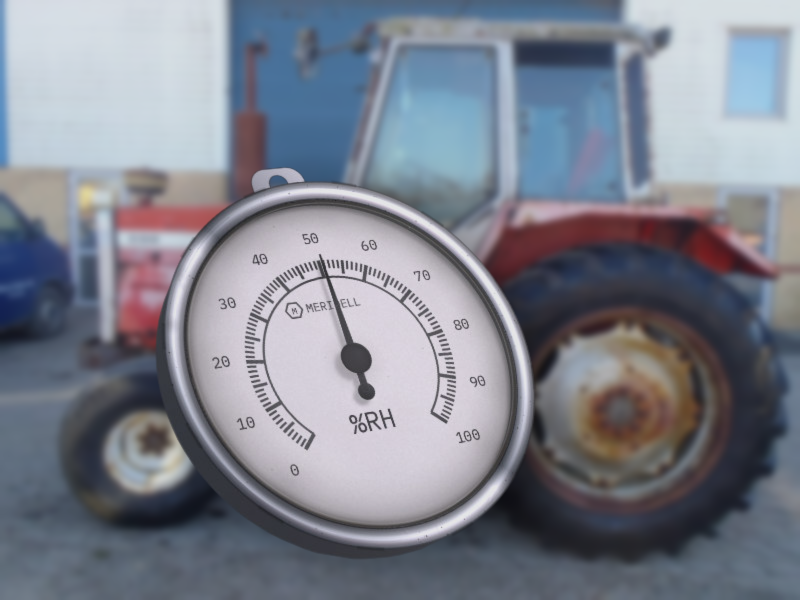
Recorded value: **50** %
